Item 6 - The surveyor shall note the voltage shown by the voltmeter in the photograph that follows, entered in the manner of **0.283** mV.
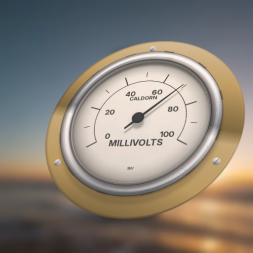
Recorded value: **70** mV
